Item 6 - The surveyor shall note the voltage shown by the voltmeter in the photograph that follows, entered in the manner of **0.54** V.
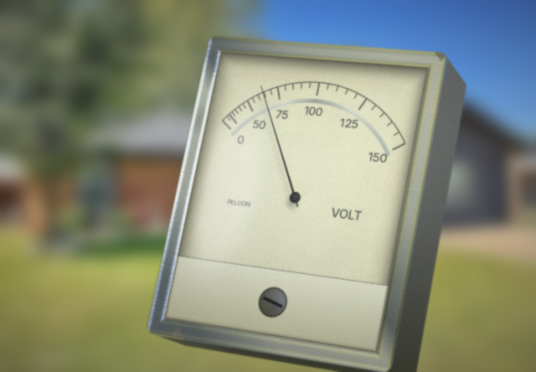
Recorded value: **65** V
